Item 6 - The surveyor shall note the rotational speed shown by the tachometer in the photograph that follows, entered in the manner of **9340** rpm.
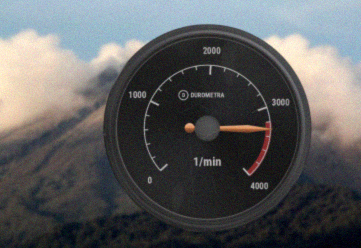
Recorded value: **3300** rpm
